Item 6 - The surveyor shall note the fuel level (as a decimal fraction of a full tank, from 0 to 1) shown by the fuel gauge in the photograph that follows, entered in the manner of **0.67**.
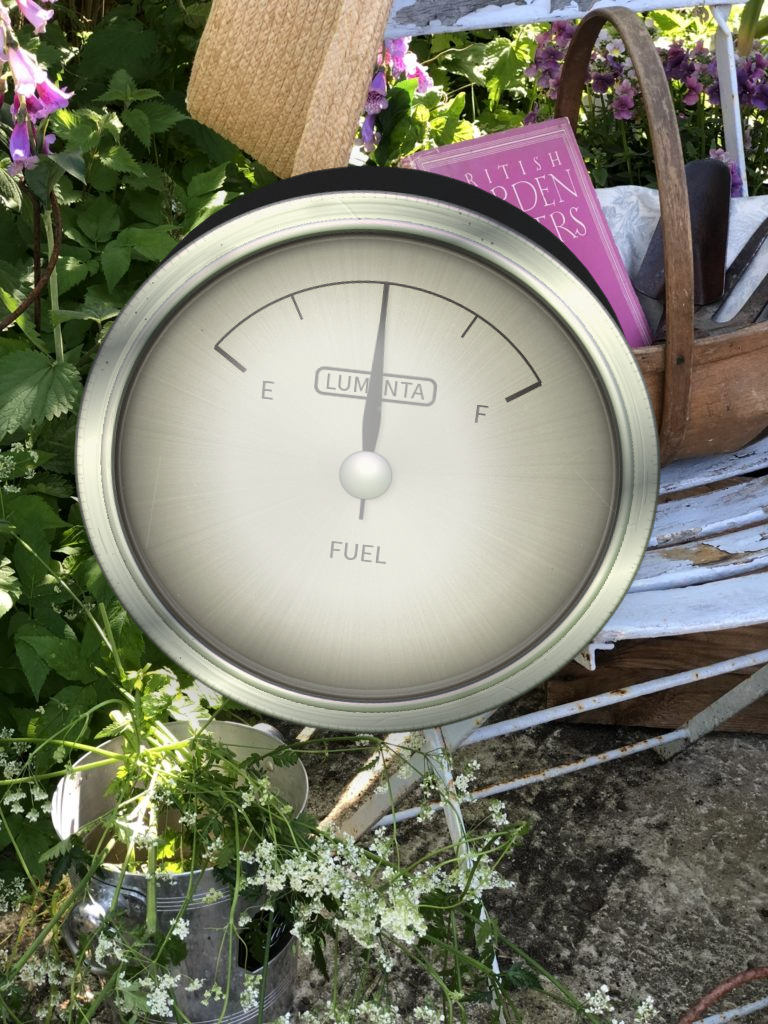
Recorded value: **0.5**
